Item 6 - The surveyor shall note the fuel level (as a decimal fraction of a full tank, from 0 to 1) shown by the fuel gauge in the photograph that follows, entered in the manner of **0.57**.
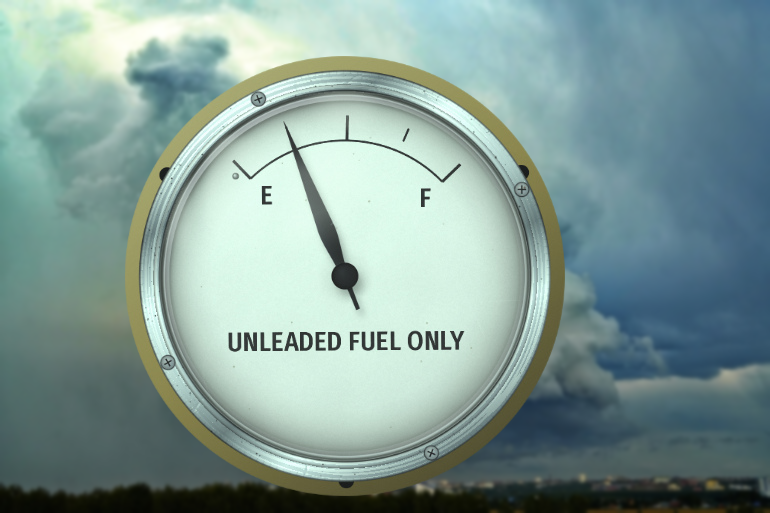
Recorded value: **0.25**
